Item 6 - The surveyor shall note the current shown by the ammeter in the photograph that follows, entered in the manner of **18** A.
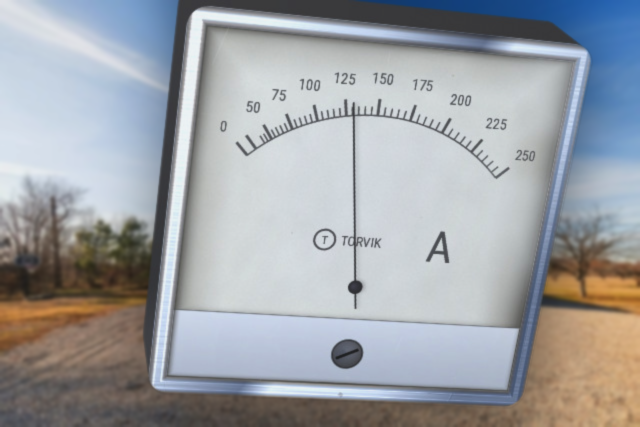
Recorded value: **130** A
